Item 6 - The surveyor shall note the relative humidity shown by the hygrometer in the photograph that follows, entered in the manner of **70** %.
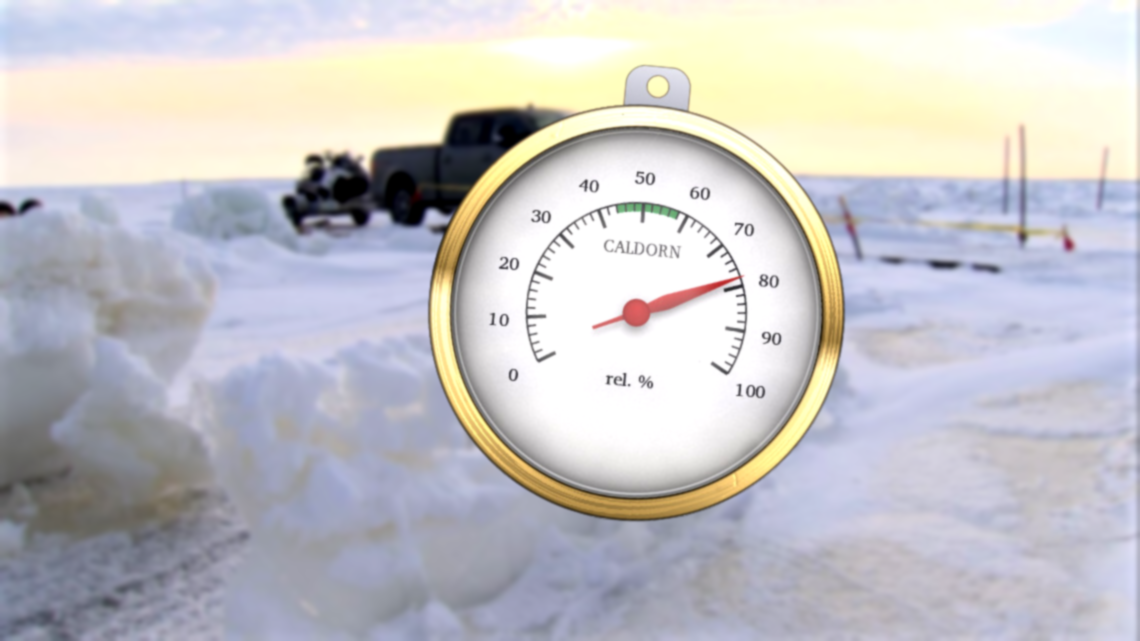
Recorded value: **78** %
